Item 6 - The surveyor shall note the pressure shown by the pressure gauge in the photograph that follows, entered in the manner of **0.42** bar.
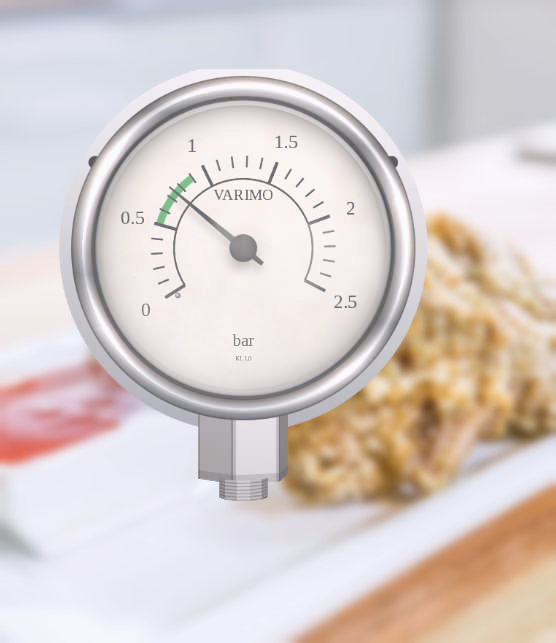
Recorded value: **0.75** bar
